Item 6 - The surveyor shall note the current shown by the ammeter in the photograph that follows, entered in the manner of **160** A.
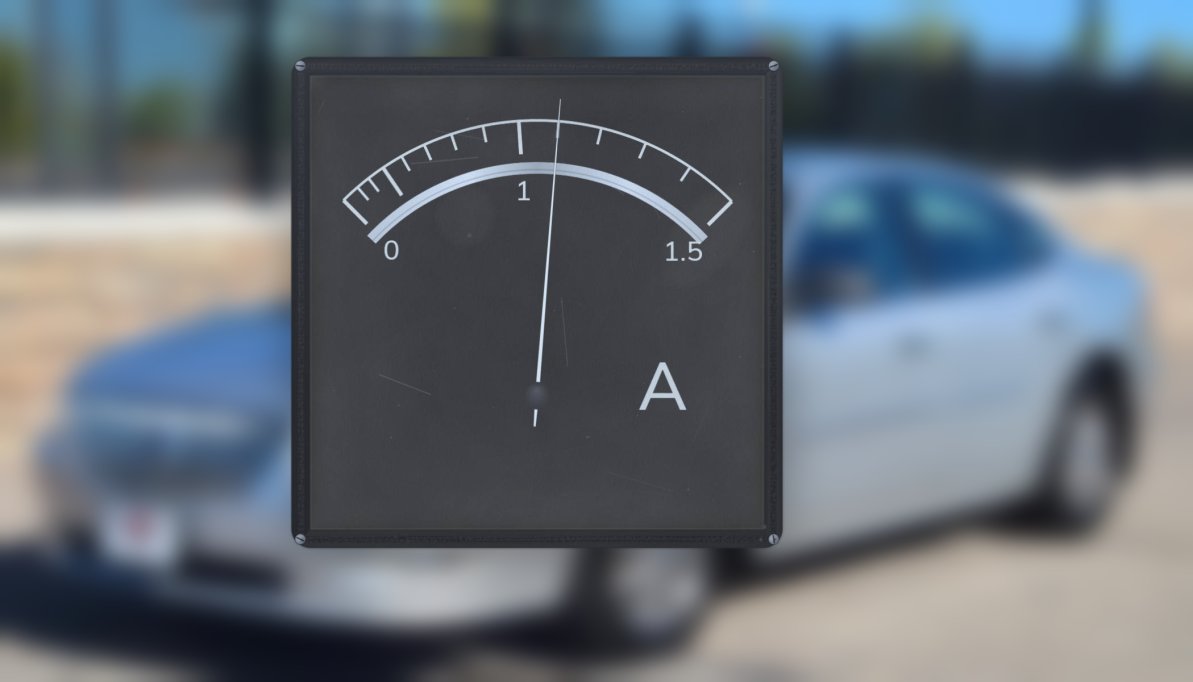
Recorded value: **1.1** A
